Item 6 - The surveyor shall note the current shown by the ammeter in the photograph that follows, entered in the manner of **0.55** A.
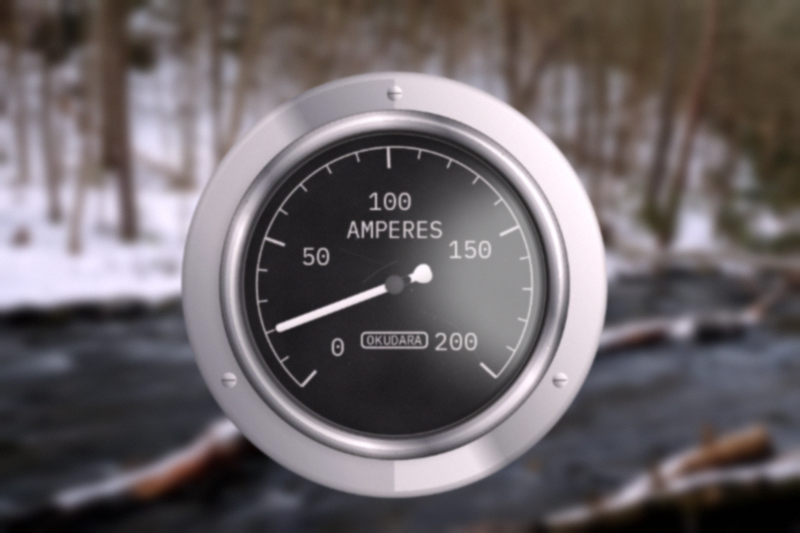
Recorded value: **20** A
